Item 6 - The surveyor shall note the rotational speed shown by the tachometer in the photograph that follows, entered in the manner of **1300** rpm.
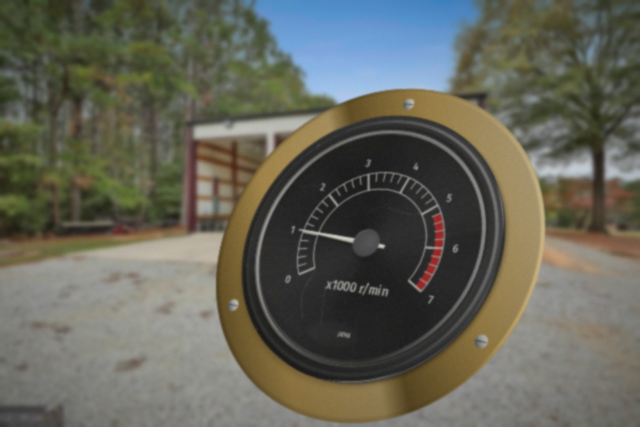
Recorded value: **1000** rpm
